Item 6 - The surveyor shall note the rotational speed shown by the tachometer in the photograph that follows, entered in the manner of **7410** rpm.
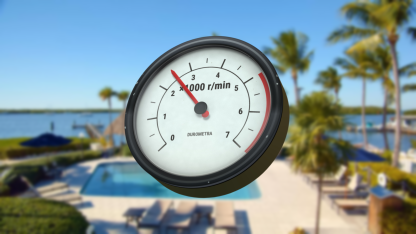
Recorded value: **2500** rpm
